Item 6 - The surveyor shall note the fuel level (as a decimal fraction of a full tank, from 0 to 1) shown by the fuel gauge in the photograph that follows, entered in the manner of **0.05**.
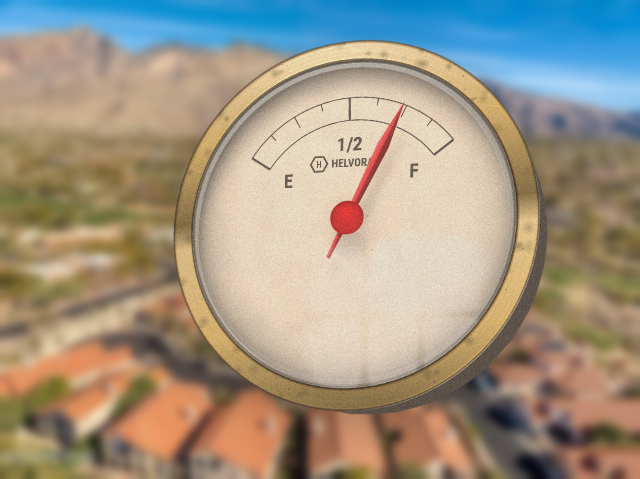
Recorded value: **0.75**
